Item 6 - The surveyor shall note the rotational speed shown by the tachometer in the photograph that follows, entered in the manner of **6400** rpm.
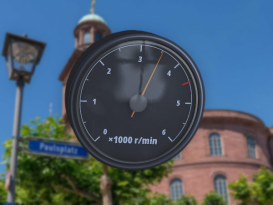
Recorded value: **3500** rpm
